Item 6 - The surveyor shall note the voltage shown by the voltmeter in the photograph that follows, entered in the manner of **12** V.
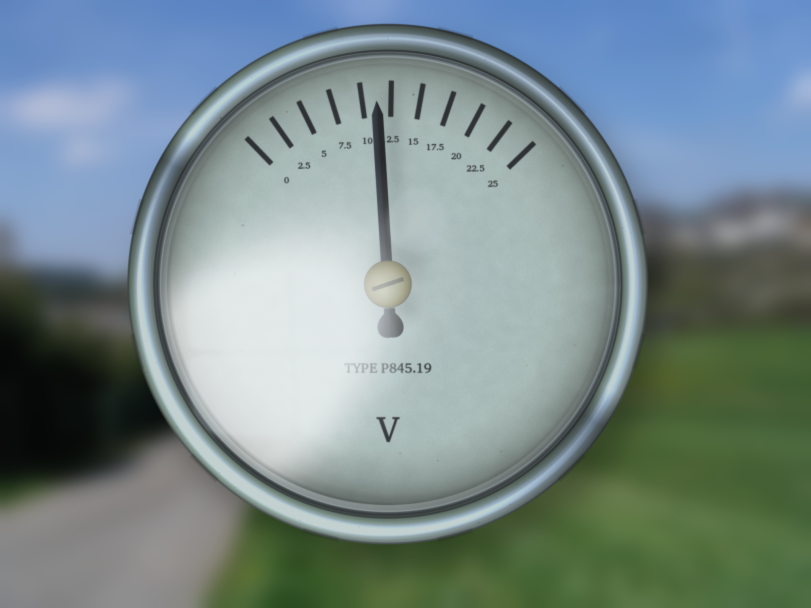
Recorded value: **11.25** V
